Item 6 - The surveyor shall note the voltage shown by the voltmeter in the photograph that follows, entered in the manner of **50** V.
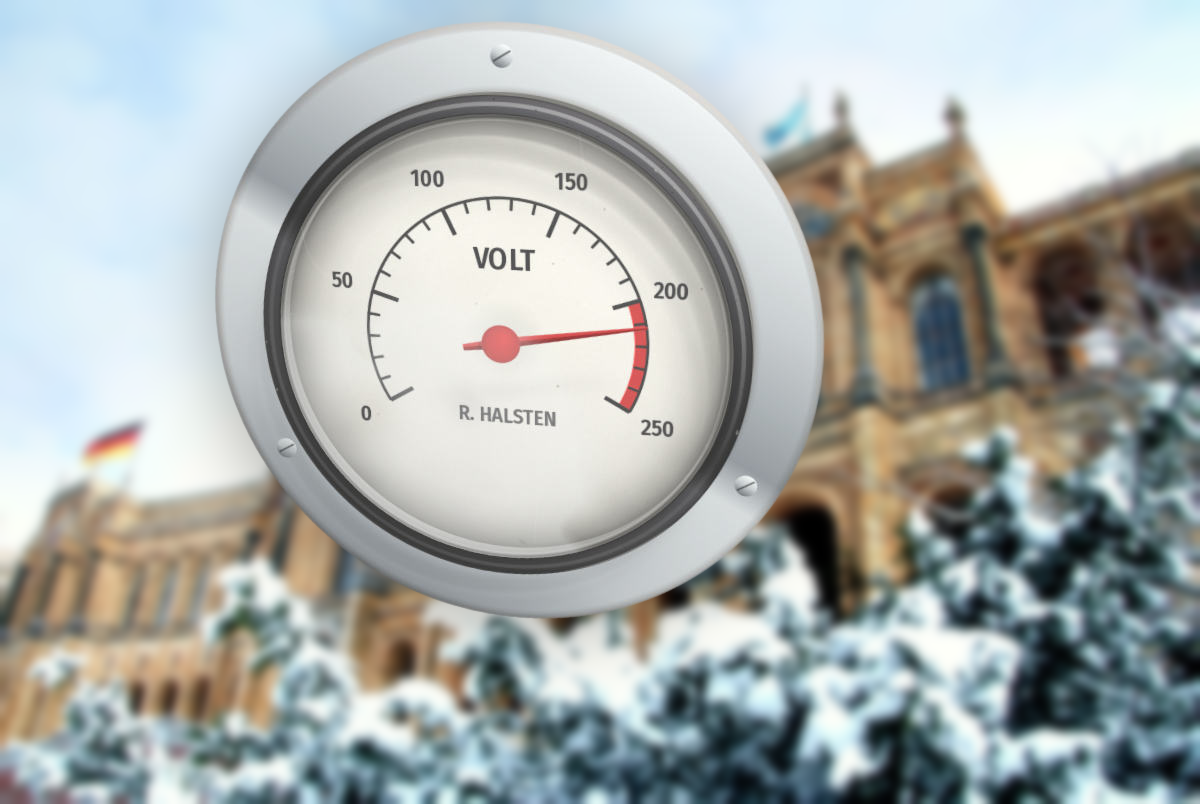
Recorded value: **210** V
